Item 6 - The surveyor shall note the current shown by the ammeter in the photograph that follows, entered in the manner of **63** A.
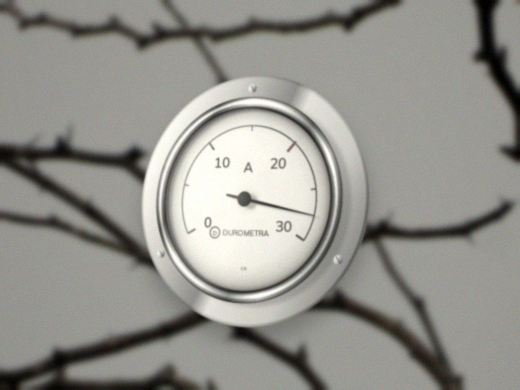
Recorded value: **27.5** A
